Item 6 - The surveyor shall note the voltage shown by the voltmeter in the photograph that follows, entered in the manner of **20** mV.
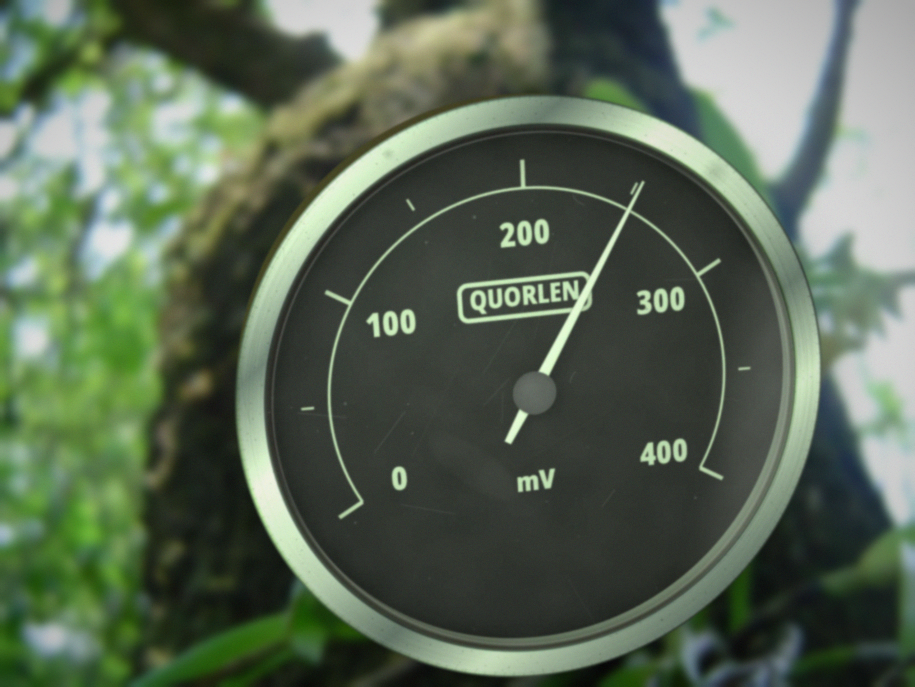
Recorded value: **250** mV
